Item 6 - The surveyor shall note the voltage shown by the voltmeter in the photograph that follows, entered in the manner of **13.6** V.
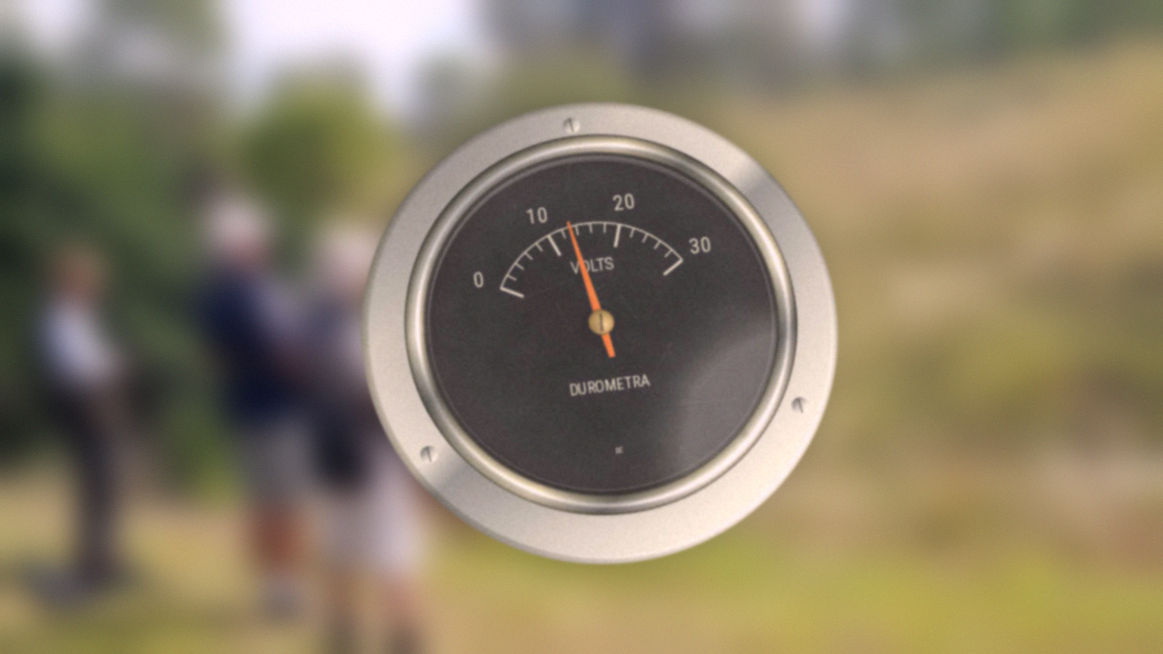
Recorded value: **13** V
